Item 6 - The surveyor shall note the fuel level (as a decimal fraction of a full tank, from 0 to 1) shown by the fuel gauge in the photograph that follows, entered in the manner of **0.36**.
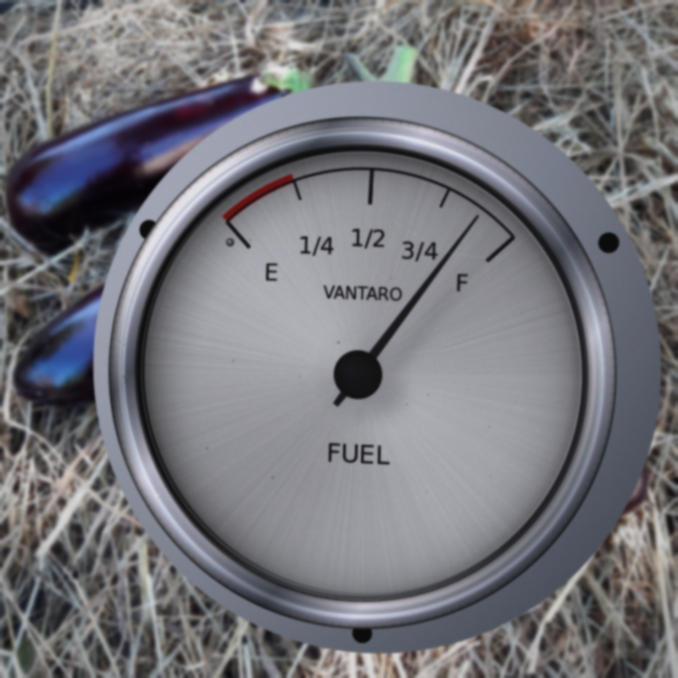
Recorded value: **0.875**
